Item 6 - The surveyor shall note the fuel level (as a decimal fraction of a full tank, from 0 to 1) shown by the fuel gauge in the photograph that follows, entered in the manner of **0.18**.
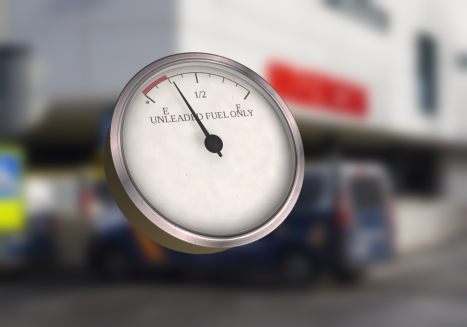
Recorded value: **0.25**
